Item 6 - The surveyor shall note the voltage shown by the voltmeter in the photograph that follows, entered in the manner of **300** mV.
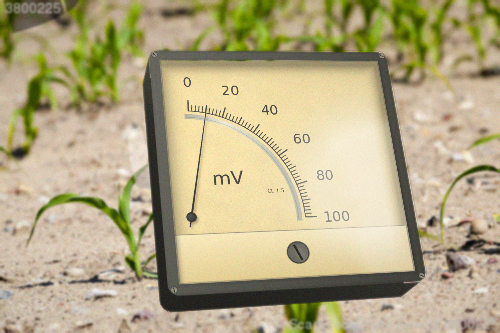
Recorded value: **10** mV
